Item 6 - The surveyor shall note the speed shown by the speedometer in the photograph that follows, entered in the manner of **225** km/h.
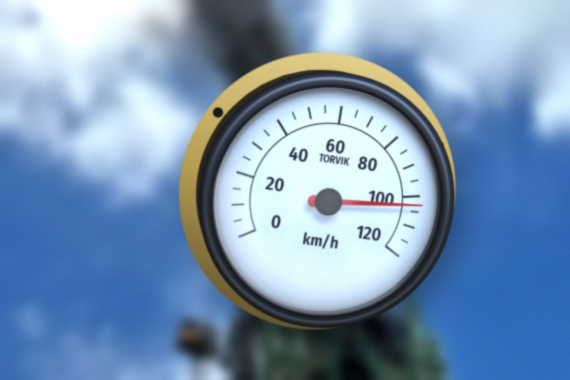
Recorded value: **102.5** km/h
